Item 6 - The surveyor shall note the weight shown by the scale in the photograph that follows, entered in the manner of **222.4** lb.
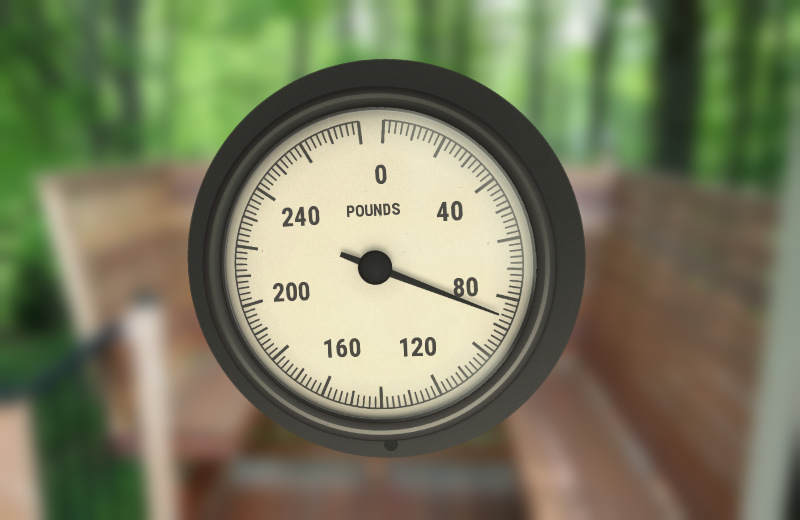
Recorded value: **86** lb
